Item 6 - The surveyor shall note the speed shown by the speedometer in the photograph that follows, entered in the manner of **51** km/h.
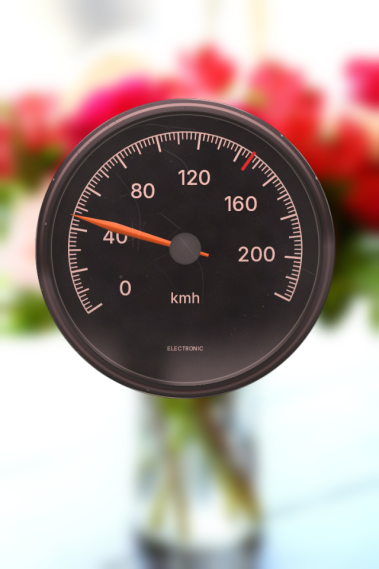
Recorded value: **46** km/h
